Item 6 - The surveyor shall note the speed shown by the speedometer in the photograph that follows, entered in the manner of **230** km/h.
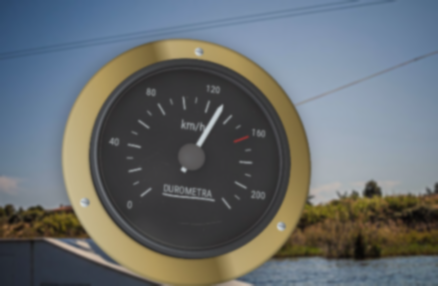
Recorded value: **130** km/h
